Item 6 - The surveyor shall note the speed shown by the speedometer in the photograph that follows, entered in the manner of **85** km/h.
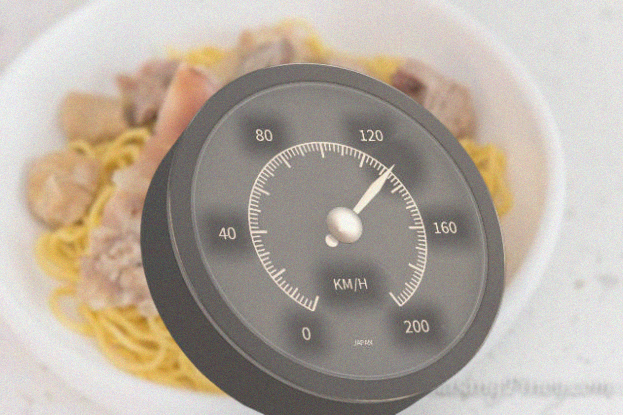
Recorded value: **132** km/h
